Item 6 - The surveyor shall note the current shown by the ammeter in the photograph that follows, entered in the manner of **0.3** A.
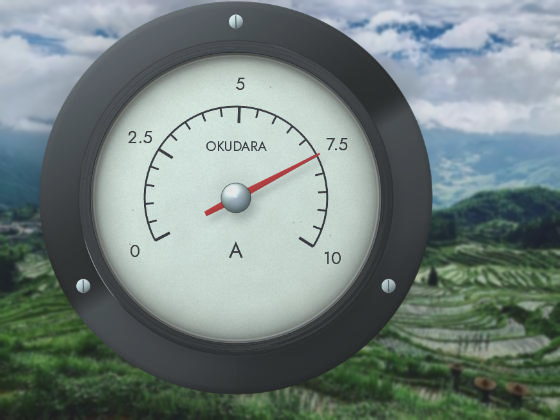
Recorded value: **7.5** A
